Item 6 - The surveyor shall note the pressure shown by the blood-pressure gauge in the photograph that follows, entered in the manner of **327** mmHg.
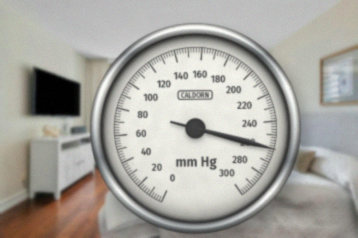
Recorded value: **260** mmHg
